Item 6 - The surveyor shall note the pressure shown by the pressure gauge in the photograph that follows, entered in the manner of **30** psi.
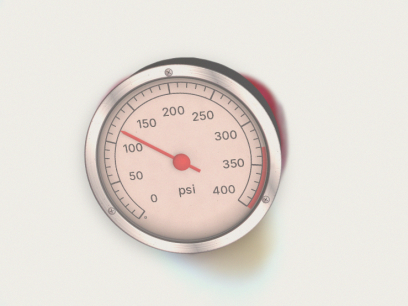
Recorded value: **120** psi
